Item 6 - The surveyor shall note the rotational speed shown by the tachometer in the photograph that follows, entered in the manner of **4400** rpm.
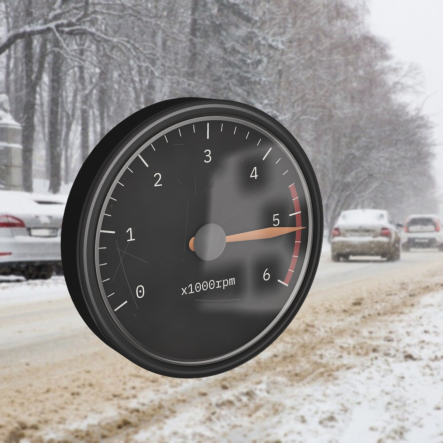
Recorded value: **5200** rpm
